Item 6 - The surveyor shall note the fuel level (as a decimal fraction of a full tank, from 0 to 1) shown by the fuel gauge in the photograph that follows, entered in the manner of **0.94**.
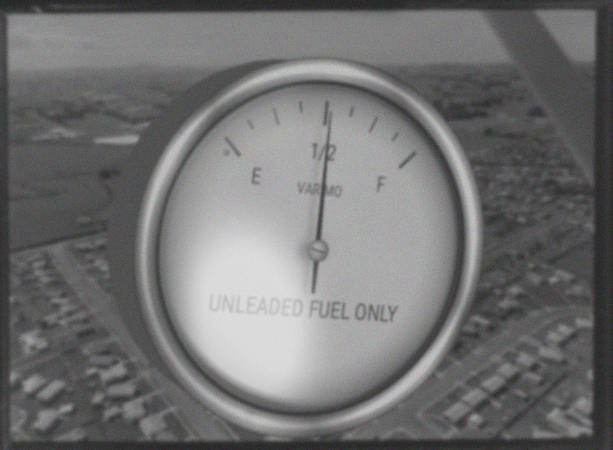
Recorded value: **0.5**
